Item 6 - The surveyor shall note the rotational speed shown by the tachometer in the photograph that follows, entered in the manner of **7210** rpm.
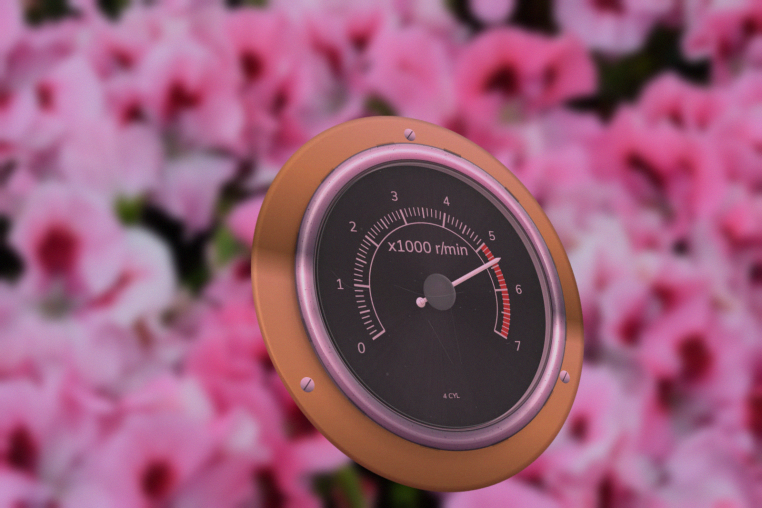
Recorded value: **5400** rpm
